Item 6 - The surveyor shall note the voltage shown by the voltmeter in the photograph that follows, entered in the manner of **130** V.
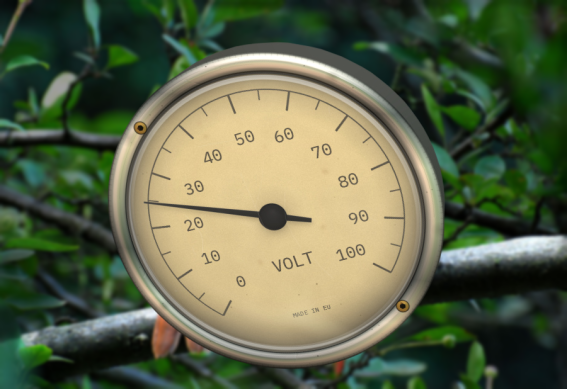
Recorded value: **25** V
